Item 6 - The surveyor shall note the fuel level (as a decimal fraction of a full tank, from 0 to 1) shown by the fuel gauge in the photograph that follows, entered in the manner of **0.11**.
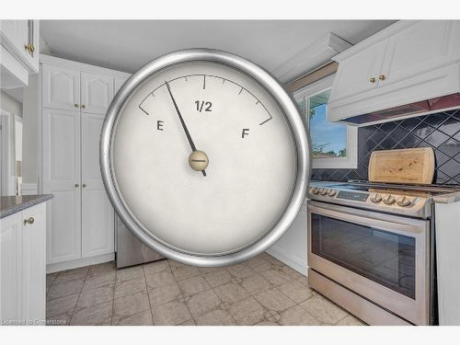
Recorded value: **0.25**
